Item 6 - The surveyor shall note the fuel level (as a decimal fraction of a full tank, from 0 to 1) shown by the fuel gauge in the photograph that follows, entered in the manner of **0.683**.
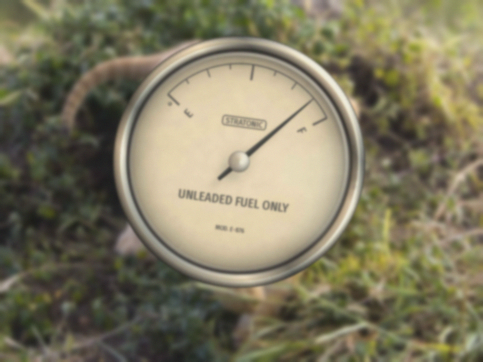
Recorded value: **0.875**
